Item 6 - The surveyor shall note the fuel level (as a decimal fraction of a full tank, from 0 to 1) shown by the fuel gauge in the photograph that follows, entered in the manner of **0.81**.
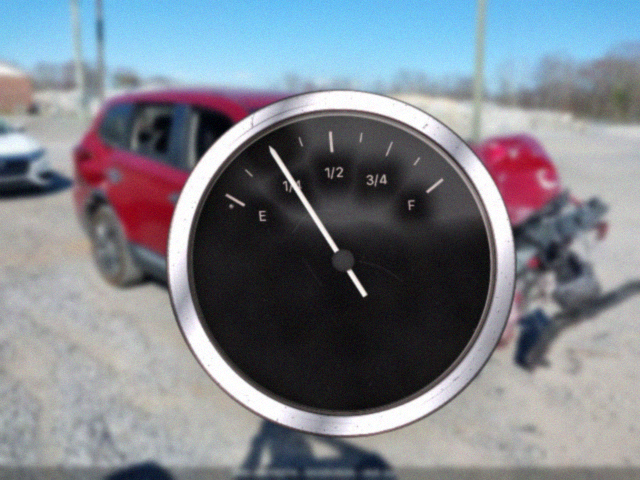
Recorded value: **0.25**
